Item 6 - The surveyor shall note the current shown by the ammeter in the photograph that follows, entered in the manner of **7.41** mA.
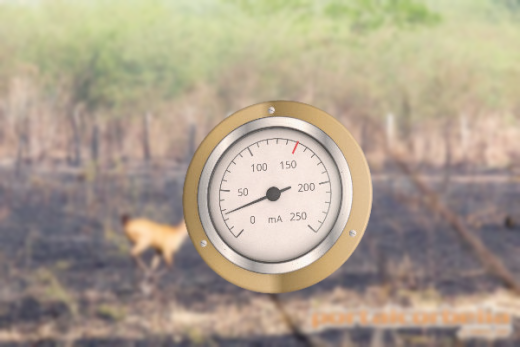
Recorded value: **25** mA
